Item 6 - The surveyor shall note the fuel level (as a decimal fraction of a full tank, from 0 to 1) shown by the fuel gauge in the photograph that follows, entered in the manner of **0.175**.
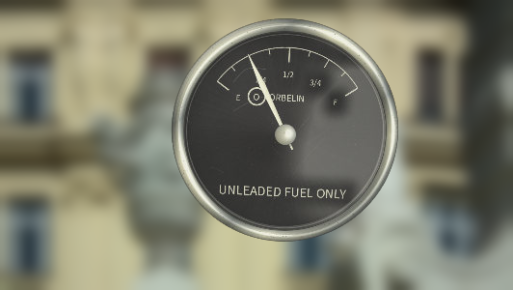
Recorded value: **0.25**
